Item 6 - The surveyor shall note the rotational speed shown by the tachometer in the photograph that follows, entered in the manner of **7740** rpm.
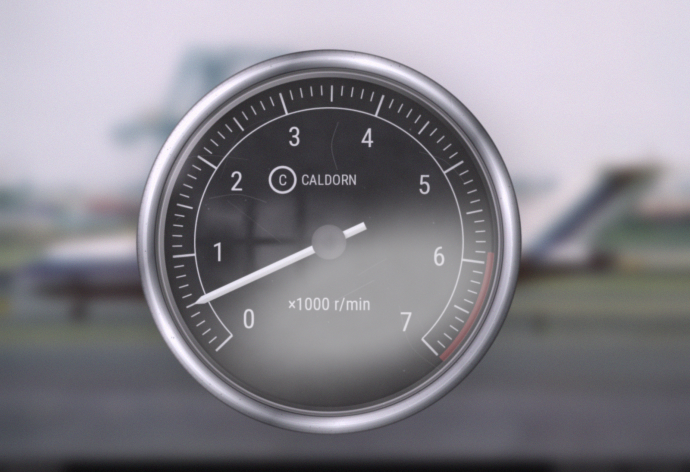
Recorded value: **500** rpm
